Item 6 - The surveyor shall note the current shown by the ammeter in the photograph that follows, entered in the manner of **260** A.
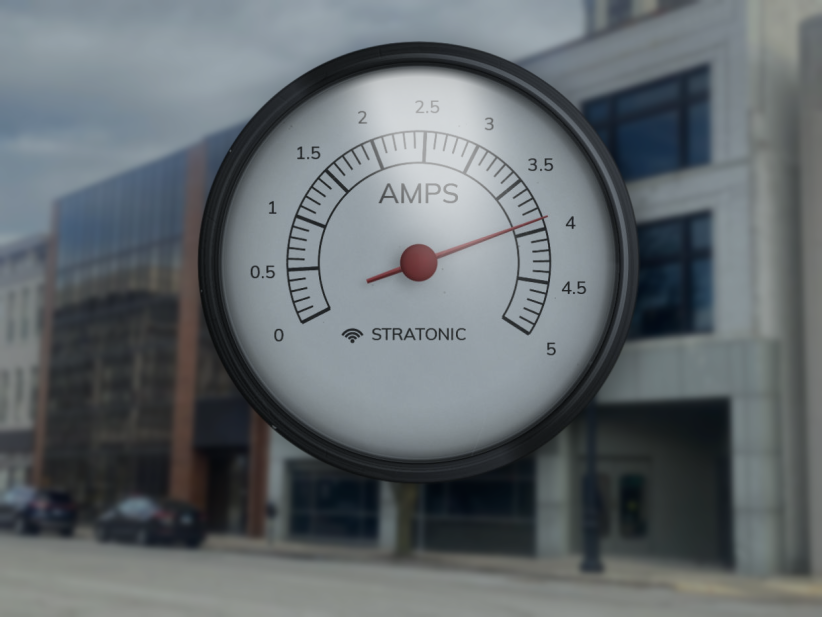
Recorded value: **3.9** A
